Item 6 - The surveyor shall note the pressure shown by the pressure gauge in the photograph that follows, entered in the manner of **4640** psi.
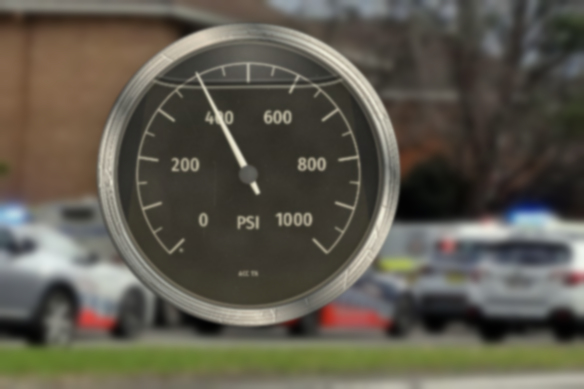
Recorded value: **400** psi
